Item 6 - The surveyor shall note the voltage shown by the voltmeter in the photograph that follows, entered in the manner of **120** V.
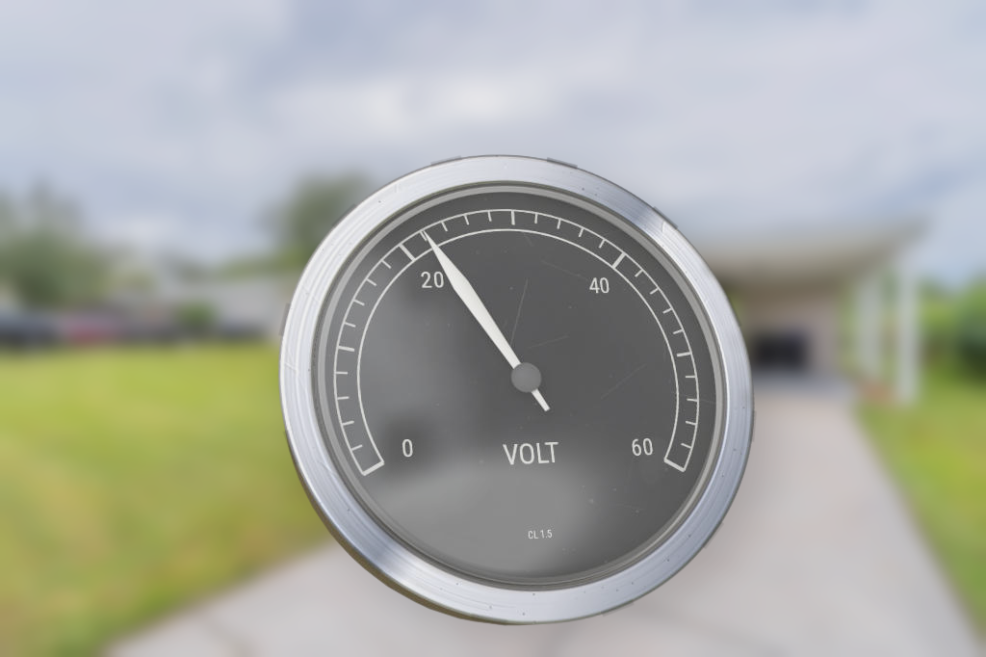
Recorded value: **22** V
